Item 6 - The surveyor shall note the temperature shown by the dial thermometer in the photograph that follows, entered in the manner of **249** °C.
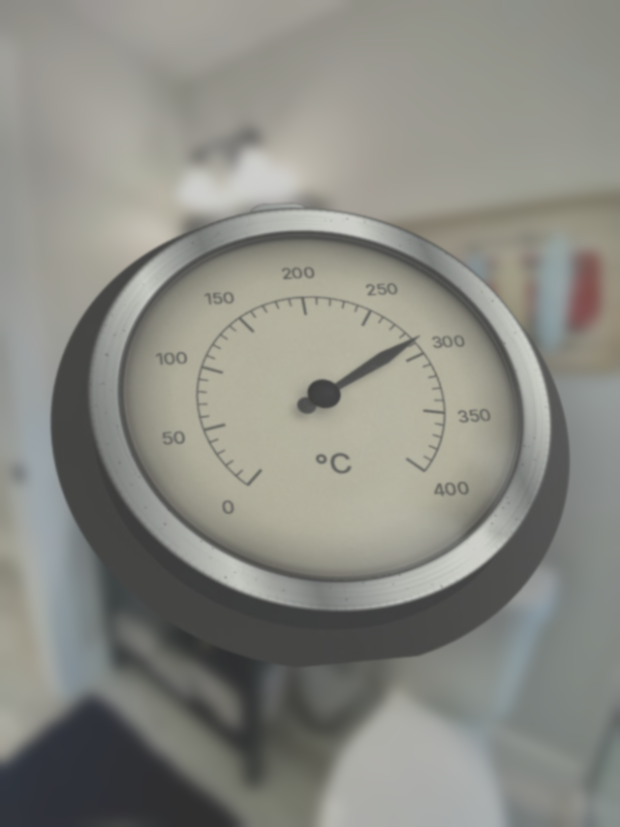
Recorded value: **290** °C
